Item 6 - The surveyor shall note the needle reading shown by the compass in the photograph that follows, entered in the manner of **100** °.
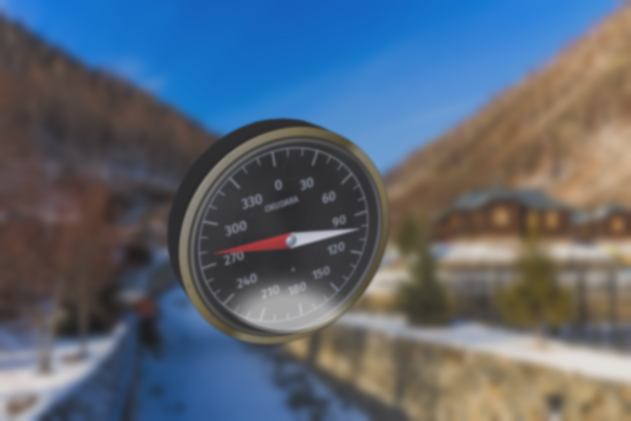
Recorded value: **280** °
